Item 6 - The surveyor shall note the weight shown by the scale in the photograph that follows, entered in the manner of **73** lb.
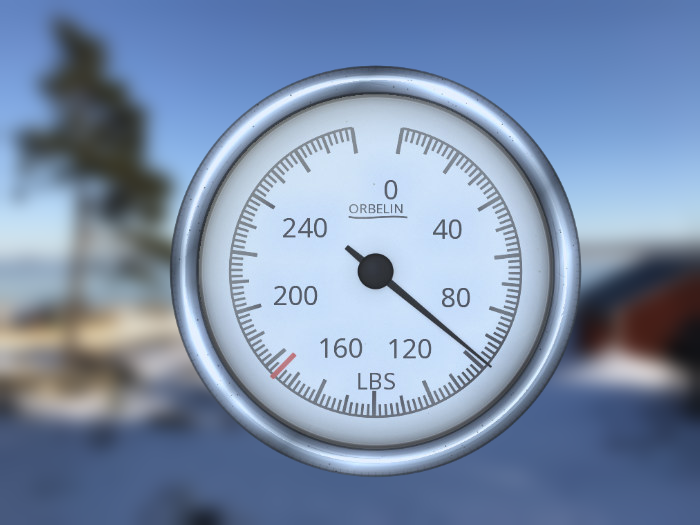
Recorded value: **98** lb
